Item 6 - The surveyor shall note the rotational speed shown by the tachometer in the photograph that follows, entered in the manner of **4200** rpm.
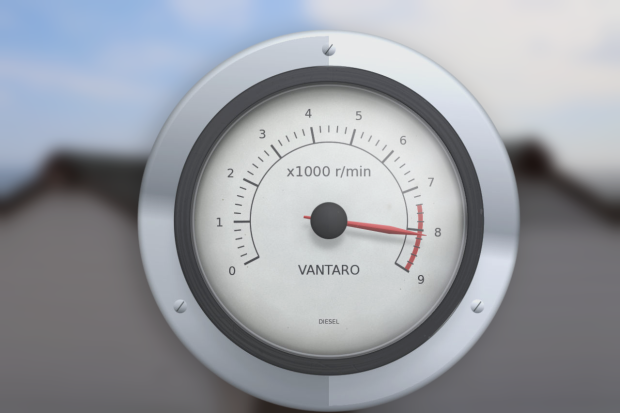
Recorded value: **8100** rpm
